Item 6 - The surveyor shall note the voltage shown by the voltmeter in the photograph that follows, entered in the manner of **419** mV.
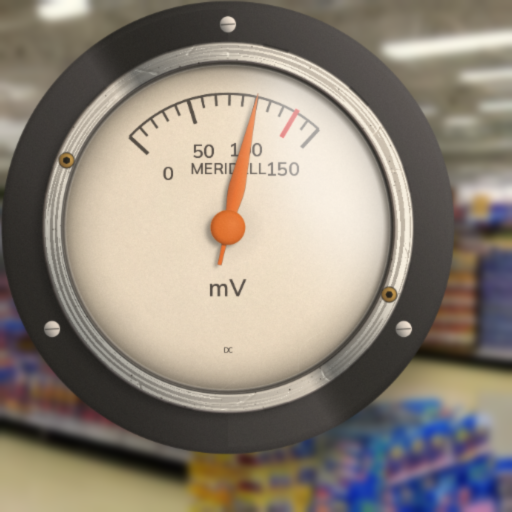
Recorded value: **100** mV
